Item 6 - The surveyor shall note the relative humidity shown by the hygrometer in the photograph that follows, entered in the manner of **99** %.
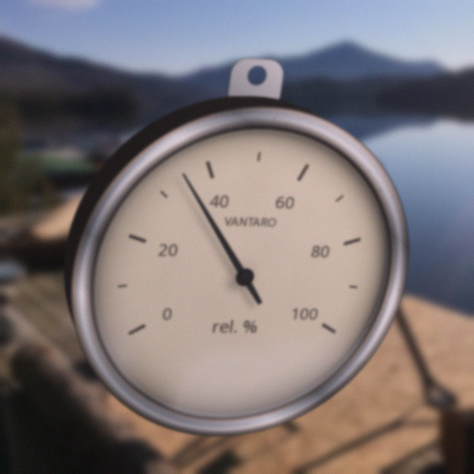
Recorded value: **35** %
